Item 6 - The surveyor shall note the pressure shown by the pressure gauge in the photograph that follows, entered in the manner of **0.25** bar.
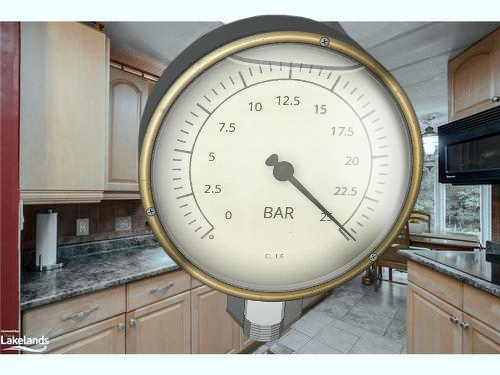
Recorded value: **24.75** bar
